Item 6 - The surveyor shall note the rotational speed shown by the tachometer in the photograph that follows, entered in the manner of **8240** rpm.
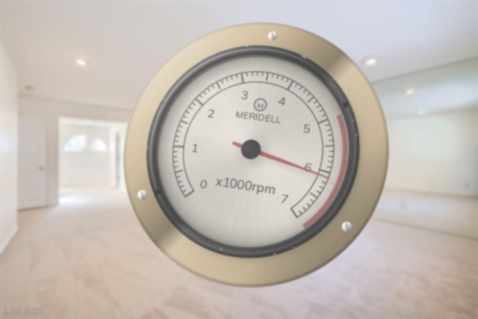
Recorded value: **6100** rpm
